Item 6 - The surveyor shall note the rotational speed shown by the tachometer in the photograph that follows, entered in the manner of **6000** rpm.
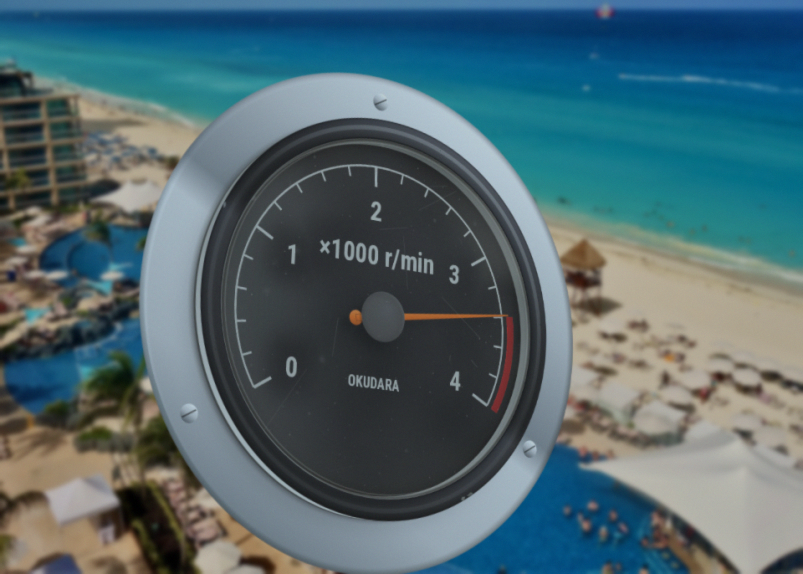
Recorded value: **3400** rpm
